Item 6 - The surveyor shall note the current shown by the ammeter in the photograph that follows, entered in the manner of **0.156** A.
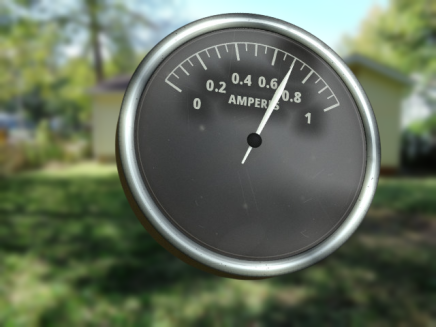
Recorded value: **0.7** A
